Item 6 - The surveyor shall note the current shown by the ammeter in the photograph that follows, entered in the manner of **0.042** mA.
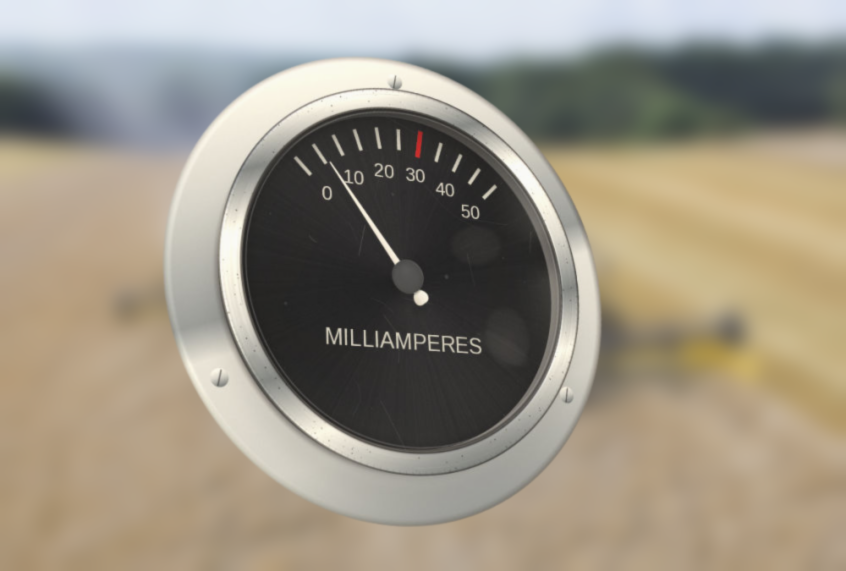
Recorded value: **5** mA
